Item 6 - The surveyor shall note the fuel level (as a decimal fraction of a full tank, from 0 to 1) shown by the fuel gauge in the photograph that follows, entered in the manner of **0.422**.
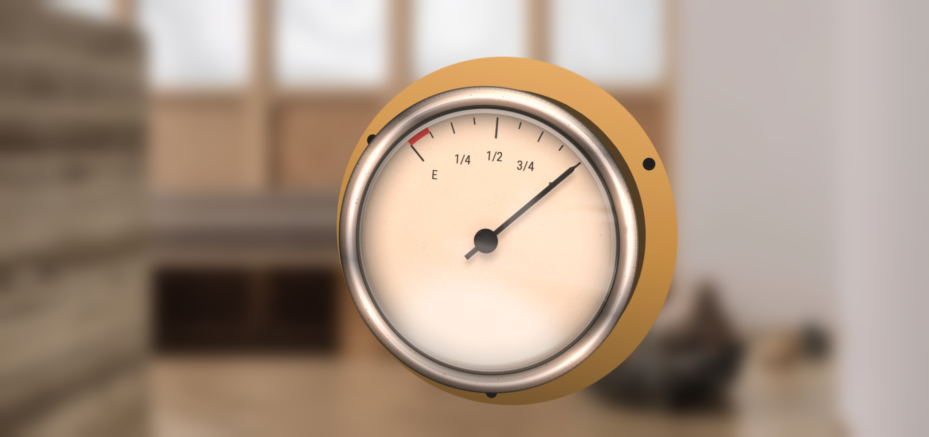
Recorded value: **1**
